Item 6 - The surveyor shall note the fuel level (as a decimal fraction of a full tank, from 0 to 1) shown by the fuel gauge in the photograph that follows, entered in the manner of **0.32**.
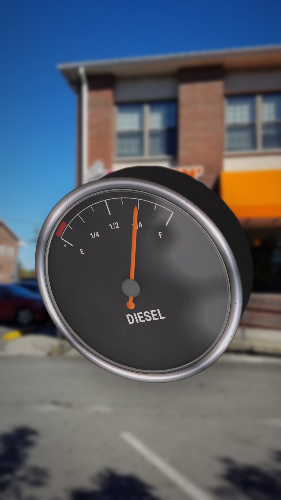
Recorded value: **0.75**
